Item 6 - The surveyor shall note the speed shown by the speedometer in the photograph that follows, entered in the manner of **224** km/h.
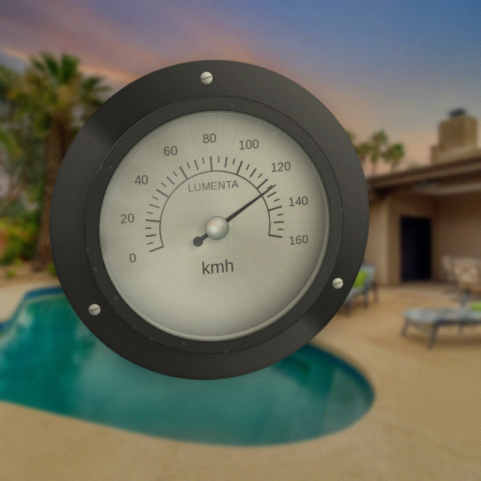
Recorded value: **125** km/h
